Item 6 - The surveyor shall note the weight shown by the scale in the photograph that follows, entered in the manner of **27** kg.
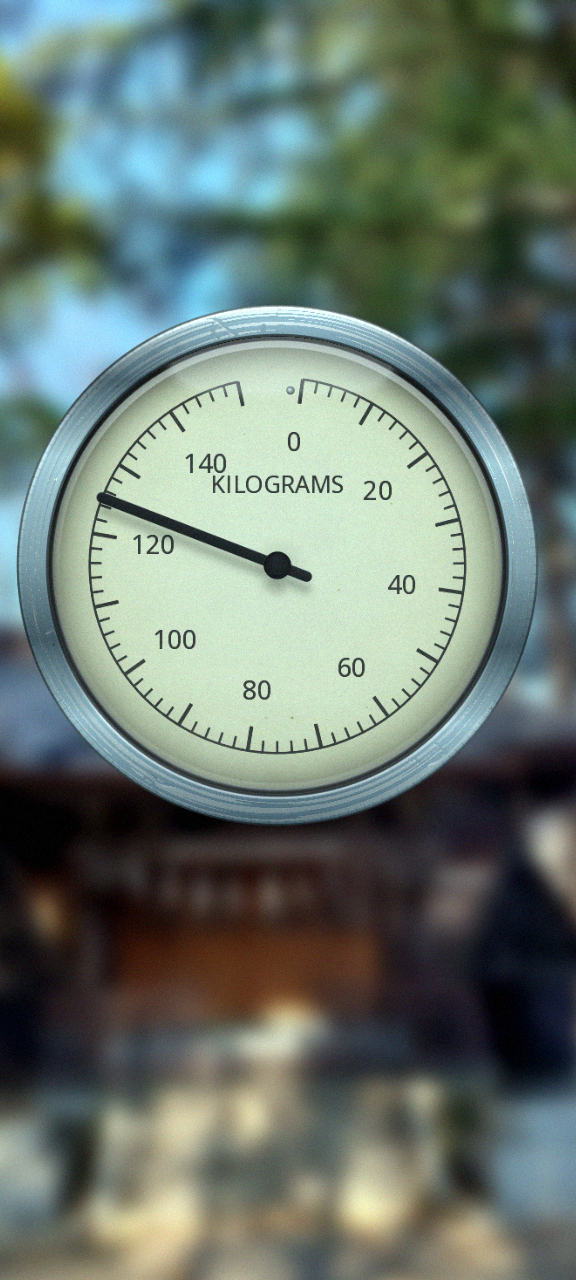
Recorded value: **125** kg
